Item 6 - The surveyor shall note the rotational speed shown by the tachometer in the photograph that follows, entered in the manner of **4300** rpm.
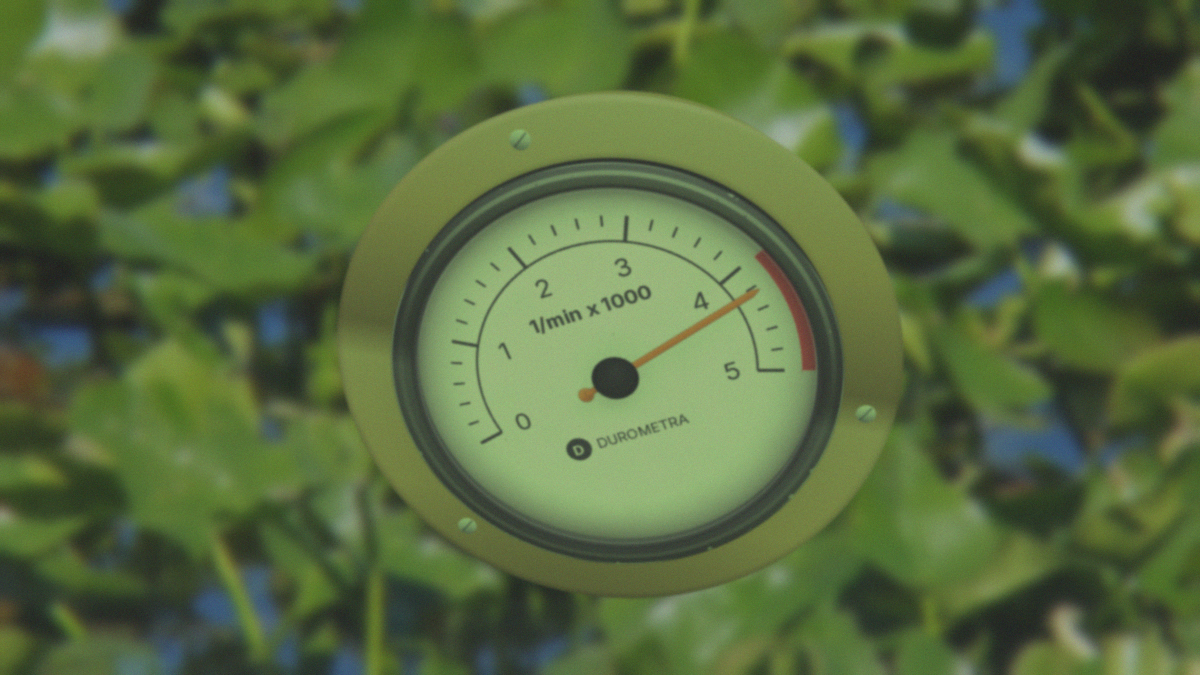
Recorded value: **4200** rpm
